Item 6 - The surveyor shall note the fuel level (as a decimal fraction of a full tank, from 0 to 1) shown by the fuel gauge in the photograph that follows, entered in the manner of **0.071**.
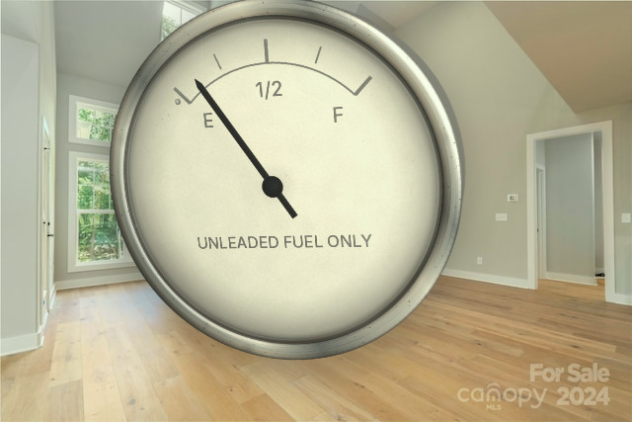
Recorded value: **0.125**
